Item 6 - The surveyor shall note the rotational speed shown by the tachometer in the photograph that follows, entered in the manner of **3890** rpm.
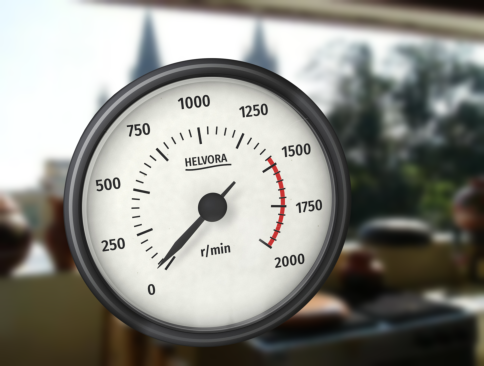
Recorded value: **50** rpm
